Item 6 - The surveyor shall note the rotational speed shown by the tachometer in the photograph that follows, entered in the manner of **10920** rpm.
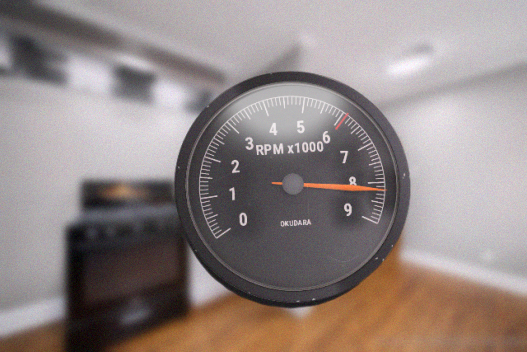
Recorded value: **8200** rpm
